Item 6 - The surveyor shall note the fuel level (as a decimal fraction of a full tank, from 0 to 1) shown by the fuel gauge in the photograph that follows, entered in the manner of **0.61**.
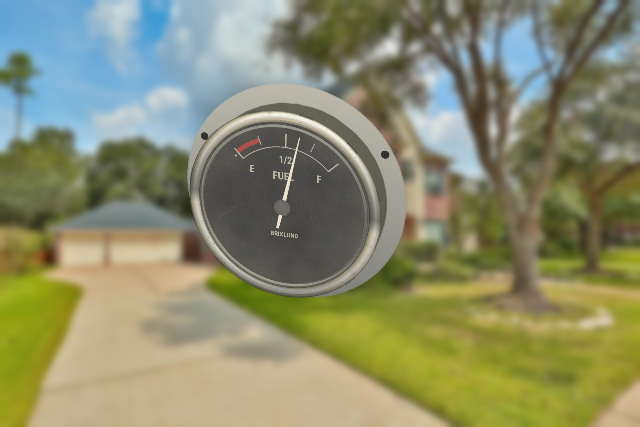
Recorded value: **0.625**
